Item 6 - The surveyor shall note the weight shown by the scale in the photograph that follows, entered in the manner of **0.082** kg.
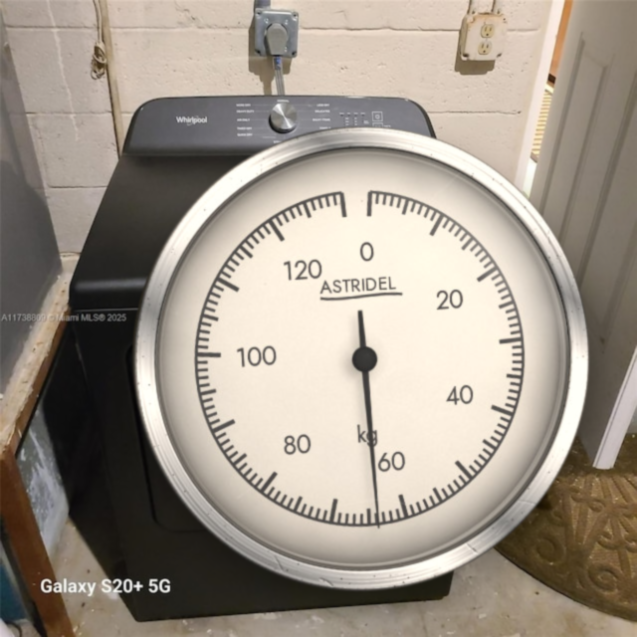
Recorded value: **64** kg
